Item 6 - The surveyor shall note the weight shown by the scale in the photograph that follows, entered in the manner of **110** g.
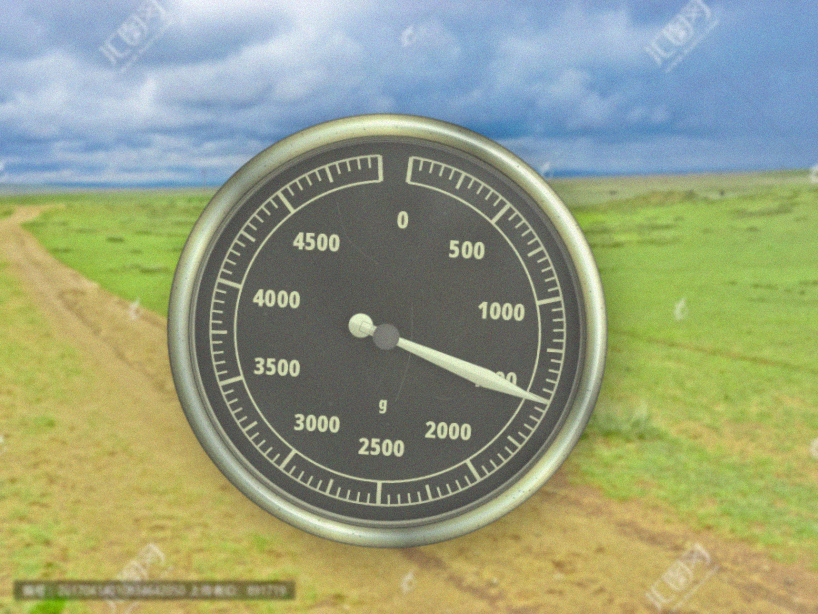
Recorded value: **1500** g
